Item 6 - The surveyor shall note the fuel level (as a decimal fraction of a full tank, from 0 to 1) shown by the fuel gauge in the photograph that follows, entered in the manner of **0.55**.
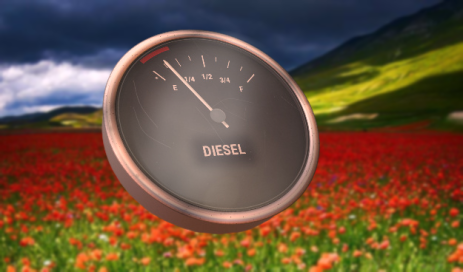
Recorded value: **0.125**
